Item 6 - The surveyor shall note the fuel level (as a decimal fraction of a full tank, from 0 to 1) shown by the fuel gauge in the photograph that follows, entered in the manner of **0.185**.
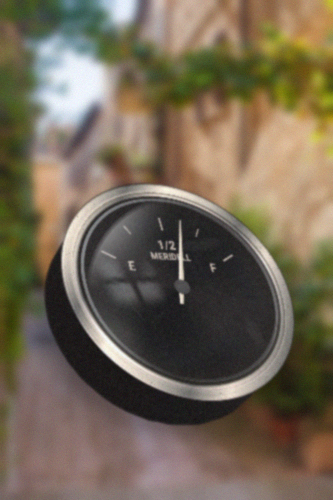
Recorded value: **0.625**
